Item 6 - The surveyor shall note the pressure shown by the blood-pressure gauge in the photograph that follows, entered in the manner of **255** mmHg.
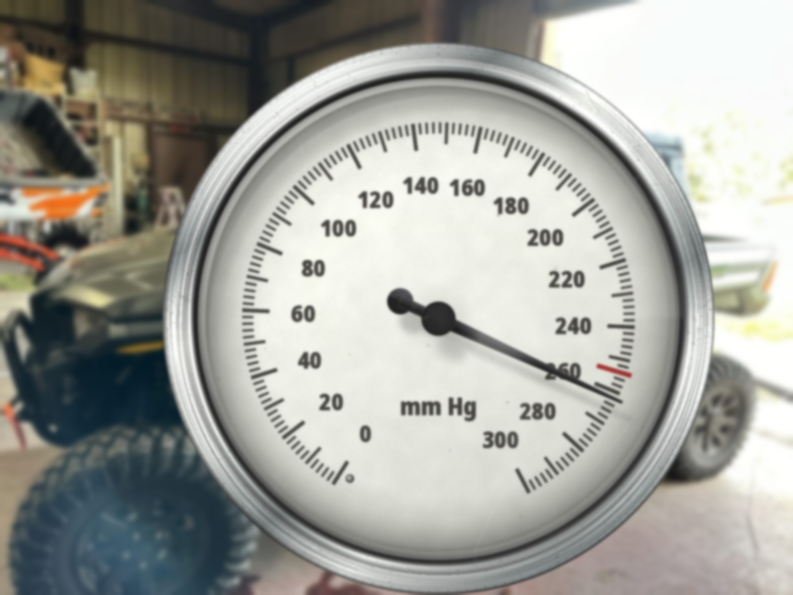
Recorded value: **262** mmHg
